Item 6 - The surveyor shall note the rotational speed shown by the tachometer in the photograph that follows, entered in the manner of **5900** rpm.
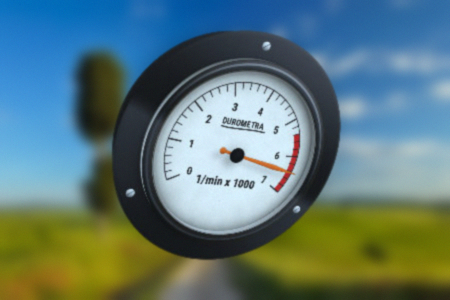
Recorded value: **6400** rpm
